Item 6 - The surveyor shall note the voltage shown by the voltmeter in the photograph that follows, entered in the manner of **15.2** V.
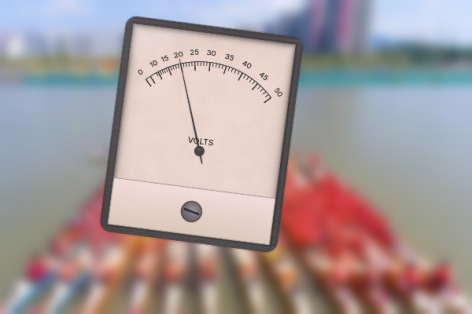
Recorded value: **20** V
